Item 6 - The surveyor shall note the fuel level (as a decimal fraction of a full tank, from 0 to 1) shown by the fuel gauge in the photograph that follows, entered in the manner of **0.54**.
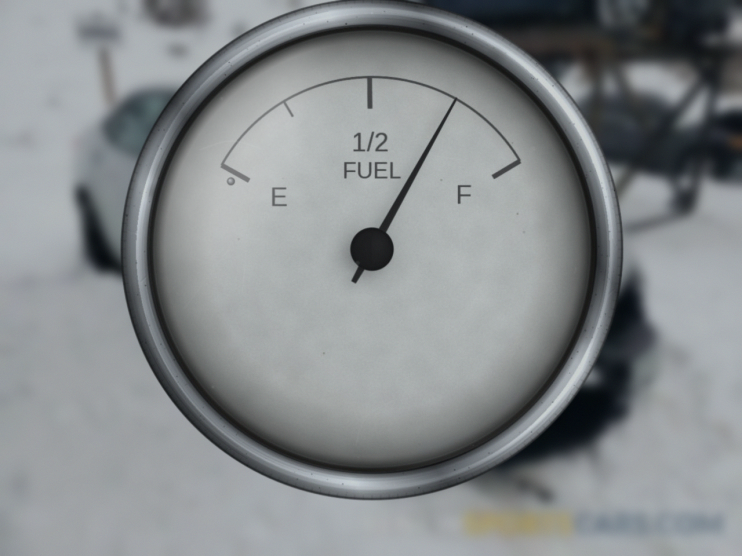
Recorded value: **0.75**
